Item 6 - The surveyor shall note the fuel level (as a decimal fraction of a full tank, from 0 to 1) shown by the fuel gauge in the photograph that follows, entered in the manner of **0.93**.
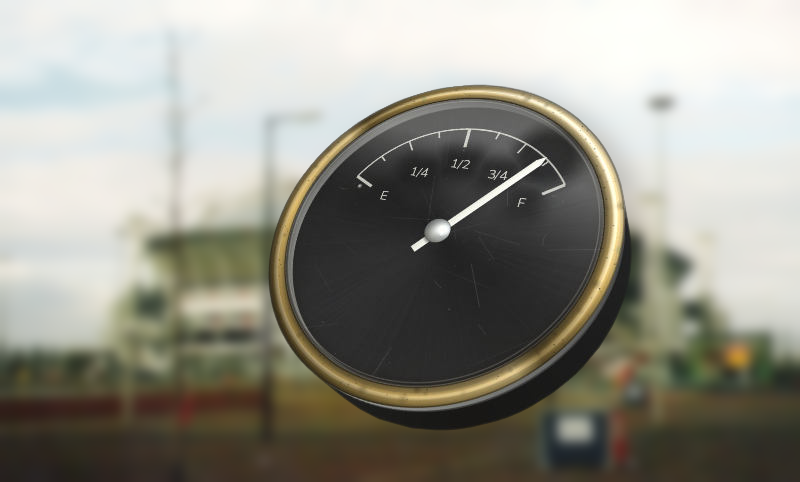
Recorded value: **0.875**
